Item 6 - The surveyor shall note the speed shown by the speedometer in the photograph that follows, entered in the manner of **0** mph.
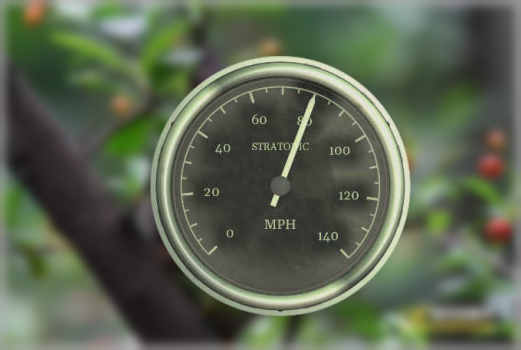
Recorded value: **80** mph
